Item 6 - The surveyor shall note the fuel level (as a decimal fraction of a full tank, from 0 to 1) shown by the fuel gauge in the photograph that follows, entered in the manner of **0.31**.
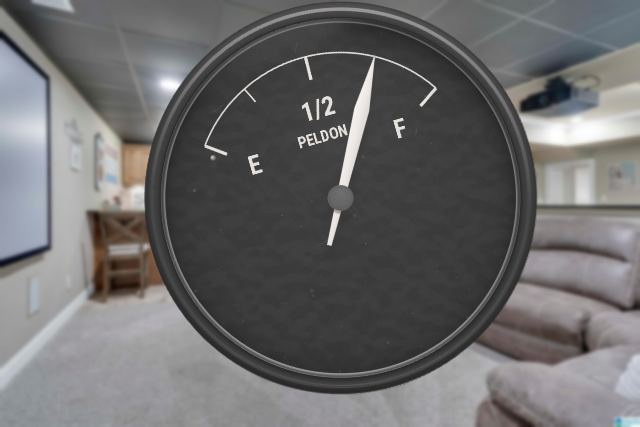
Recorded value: **0.75**
